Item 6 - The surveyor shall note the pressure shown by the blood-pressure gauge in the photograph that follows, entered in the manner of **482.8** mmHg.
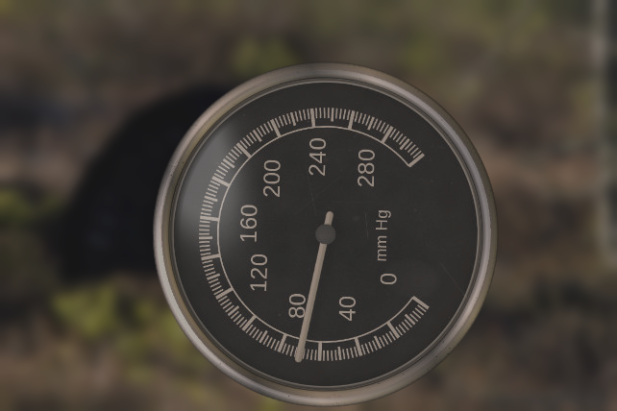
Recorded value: **70** mmHg
